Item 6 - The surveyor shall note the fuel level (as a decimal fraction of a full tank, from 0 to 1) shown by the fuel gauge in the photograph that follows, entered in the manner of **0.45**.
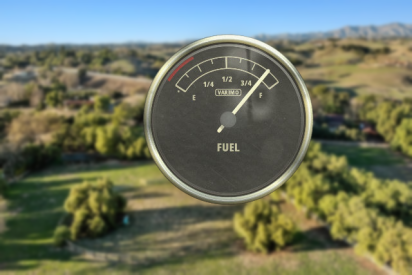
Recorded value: **0.875**
